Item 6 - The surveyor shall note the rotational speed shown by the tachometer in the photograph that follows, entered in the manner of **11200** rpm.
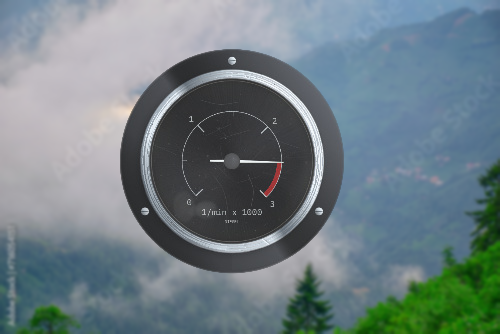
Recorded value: **2500** rpm
